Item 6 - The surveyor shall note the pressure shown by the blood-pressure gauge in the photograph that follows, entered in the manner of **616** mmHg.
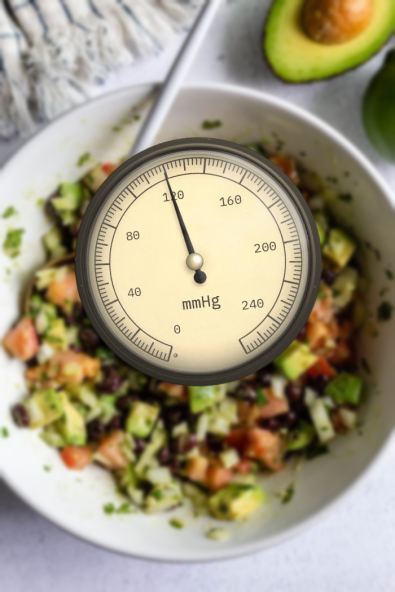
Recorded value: **120** mmHg
